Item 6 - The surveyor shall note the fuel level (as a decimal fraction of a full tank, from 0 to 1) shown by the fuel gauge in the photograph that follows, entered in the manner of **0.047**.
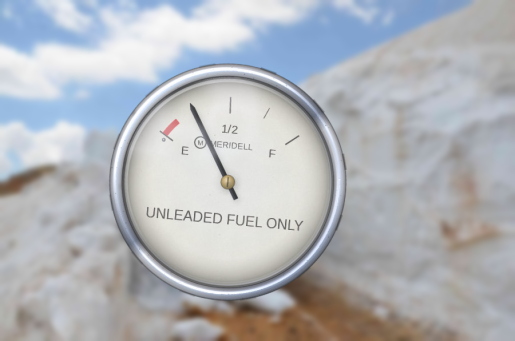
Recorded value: **0.25**
